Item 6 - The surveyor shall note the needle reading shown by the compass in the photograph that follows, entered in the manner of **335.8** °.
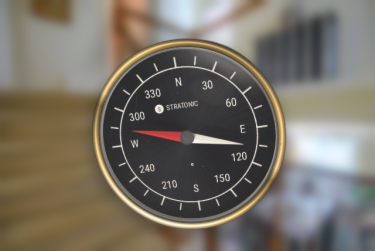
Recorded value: **285** °
